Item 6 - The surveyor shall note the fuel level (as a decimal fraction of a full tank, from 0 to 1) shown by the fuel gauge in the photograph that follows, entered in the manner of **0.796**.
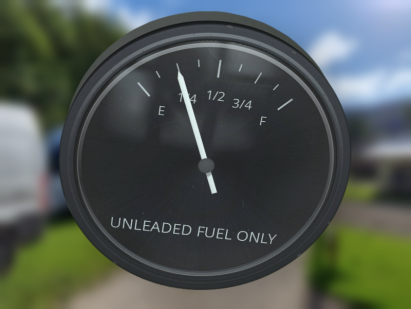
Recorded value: **0.25**
